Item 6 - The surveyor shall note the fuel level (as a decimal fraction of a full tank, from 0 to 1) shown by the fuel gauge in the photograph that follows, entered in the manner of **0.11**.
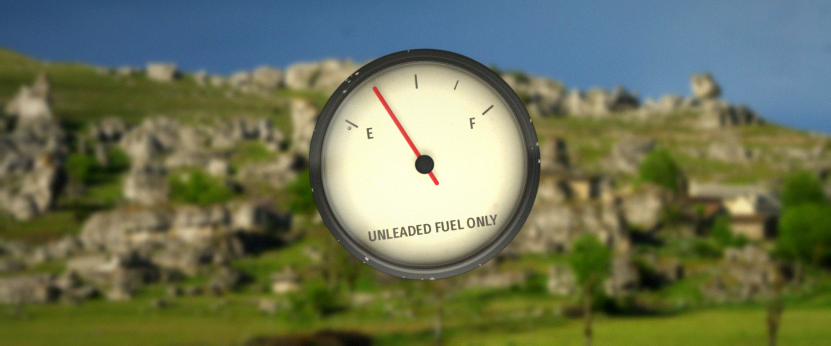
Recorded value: **0.25**
